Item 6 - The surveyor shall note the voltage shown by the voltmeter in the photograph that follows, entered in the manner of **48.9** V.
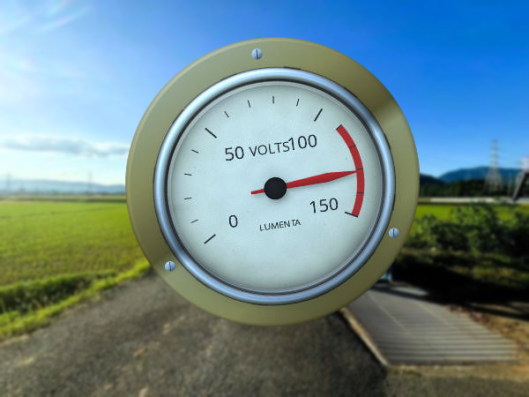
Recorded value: **130** V
